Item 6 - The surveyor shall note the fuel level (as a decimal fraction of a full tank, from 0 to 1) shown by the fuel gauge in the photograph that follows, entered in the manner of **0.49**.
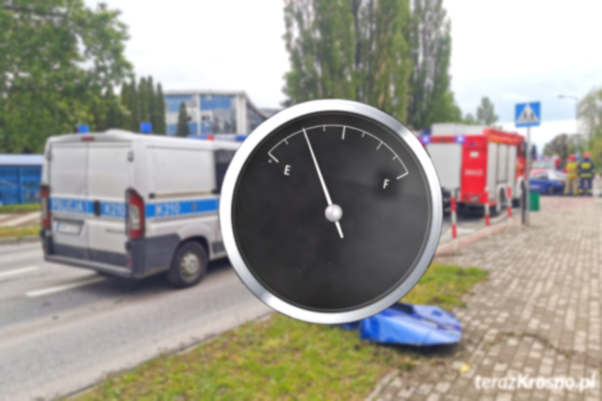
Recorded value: **0.25**
